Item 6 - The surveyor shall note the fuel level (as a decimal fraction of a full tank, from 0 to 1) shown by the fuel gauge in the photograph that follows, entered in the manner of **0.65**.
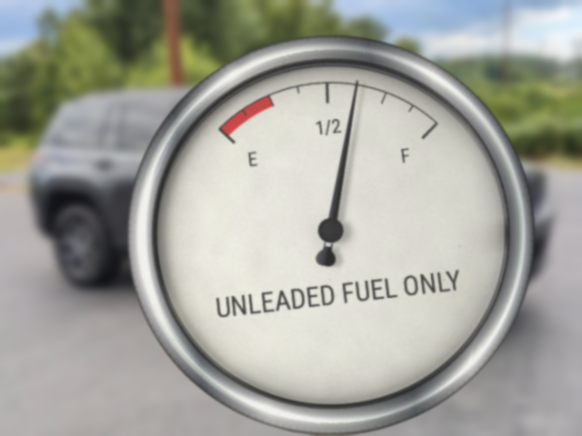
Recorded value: **0.625**
